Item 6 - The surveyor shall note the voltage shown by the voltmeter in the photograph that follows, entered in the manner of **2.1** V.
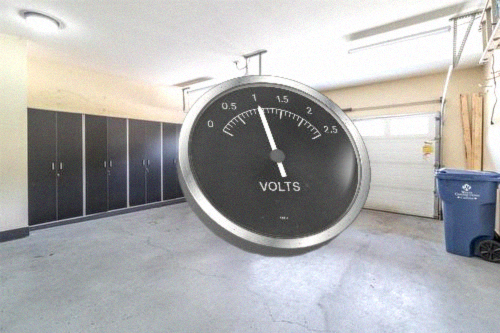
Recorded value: **1** V
